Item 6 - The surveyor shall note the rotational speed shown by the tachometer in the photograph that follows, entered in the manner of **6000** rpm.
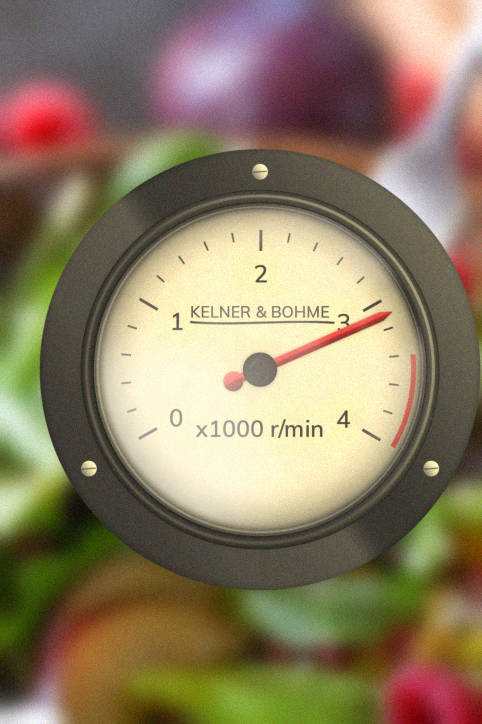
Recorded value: **3100** rpm
